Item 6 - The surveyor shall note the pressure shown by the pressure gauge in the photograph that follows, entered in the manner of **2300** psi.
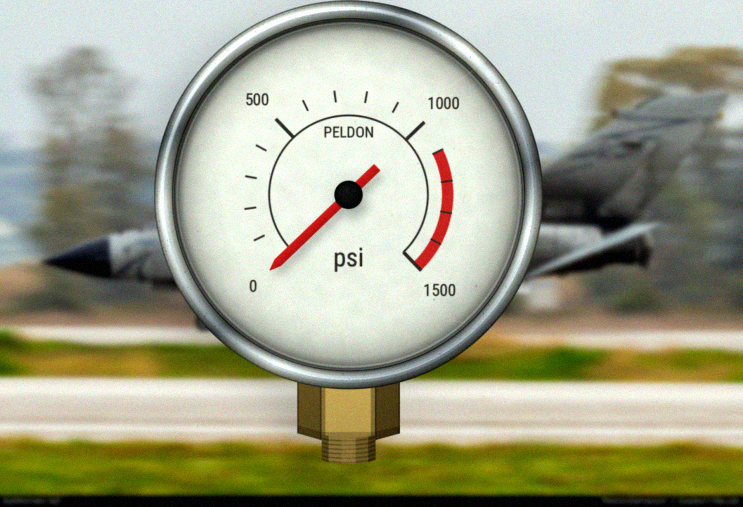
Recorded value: **0** psi
